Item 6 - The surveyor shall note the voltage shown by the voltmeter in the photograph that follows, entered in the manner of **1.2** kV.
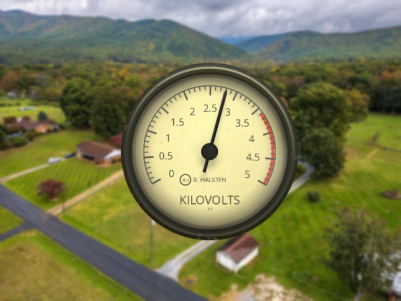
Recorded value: **2.8** kV
